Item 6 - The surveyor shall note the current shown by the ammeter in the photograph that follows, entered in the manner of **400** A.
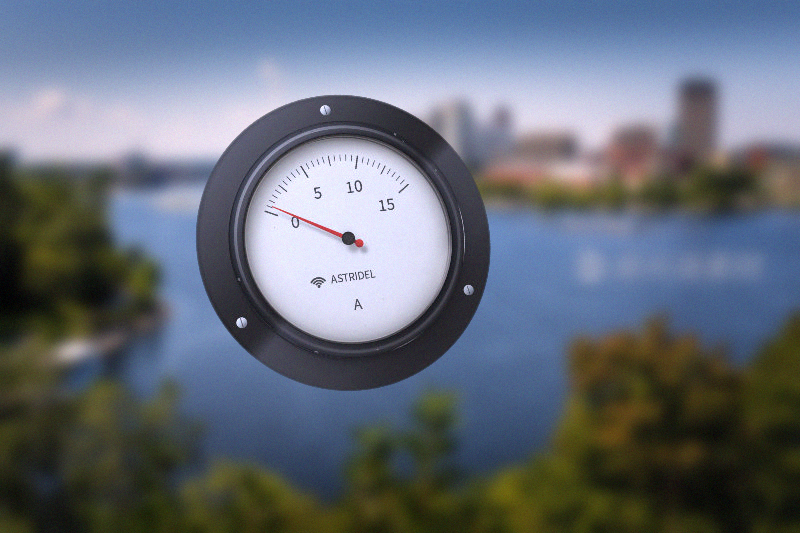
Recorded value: **0.5** A
